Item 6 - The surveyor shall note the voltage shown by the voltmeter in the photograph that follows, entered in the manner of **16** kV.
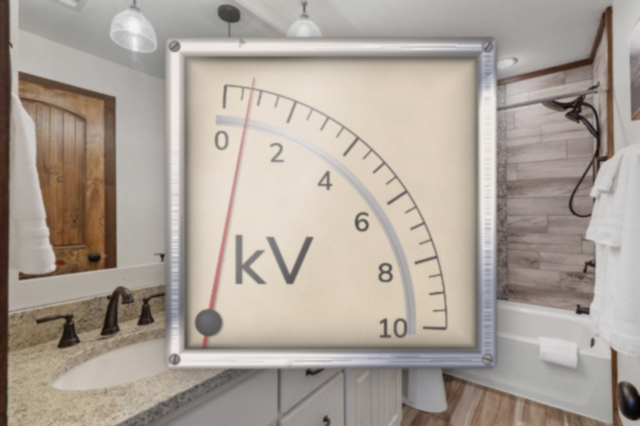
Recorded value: **0.75** kV
